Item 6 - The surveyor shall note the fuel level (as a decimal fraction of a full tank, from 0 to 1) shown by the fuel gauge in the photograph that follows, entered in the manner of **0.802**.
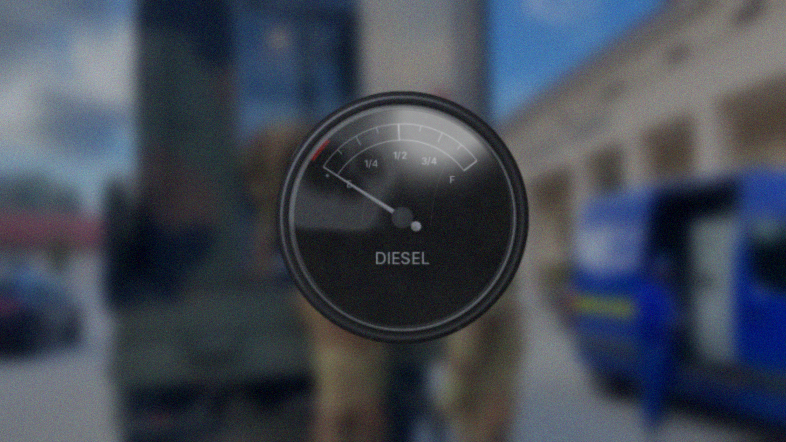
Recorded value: **0**
